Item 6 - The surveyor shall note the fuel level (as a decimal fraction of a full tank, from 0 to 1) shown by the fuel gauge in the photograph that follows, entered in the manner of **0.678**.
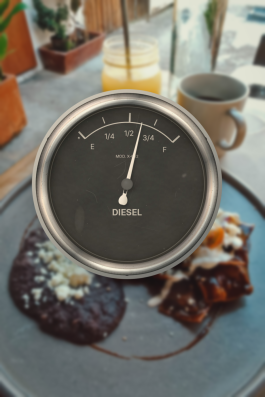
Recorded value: **0.625**
